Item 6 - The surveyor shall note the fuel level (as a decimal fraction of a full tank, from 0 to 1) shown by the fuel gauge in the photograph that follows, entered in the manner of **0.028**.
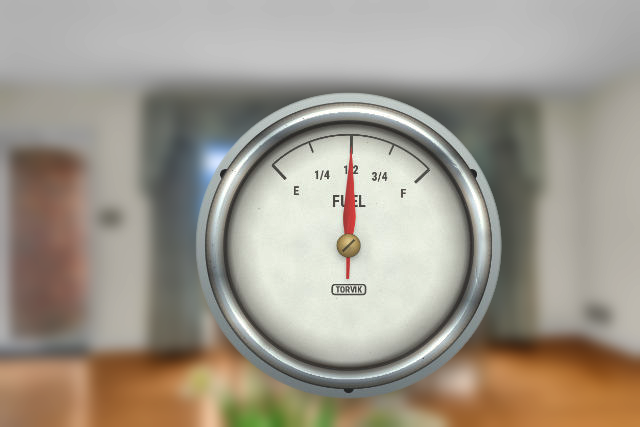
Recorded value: **0.5**
